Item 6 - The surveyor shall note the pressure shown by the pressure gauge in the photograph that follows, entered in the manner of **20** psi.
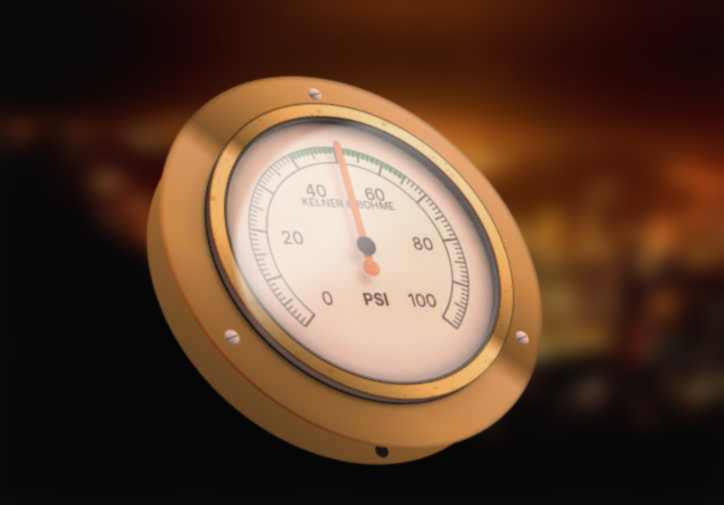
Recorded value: **50** psi
